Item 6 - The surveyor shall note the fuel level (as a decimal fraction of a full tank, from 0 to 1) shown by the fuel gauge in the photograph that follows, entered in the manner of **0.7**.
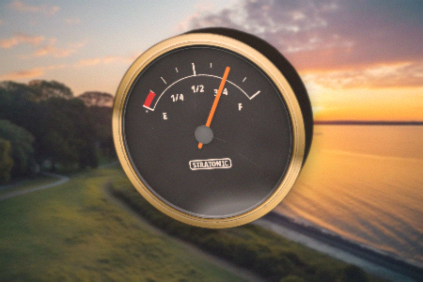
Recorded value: **0.75**
